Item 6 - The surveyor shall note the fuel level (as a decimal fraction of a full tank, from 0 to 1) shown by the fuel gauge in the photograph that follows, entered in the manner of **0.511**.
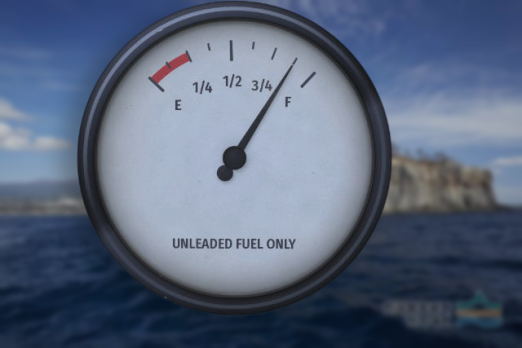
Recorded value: **0.875**
